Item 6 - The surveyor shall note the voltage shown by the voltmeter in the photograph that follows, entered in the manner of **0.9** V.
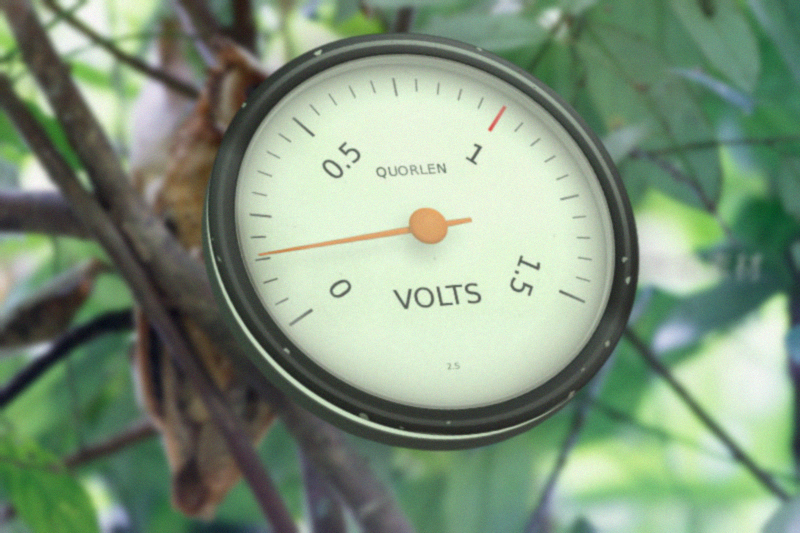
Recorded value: **0.15** V
